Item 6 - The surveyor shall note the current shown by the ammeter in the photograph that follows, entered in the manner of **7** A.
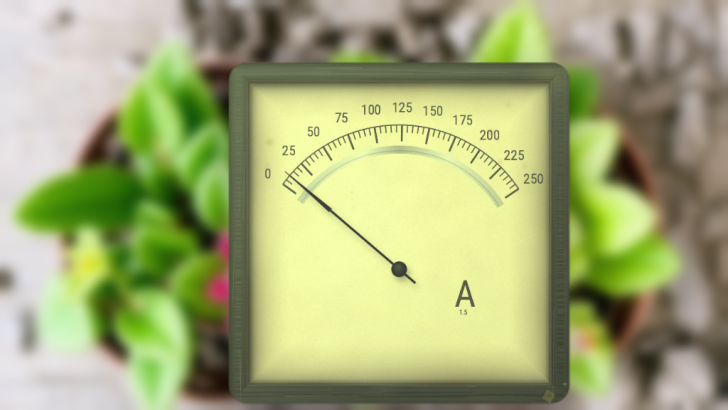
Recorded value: **10** A
